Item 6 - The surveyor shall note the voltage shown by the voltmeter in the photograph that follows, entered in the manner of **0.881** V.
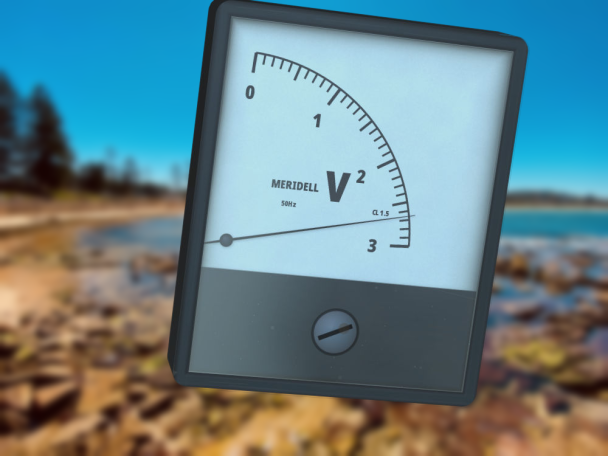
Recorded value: **2.65** V
